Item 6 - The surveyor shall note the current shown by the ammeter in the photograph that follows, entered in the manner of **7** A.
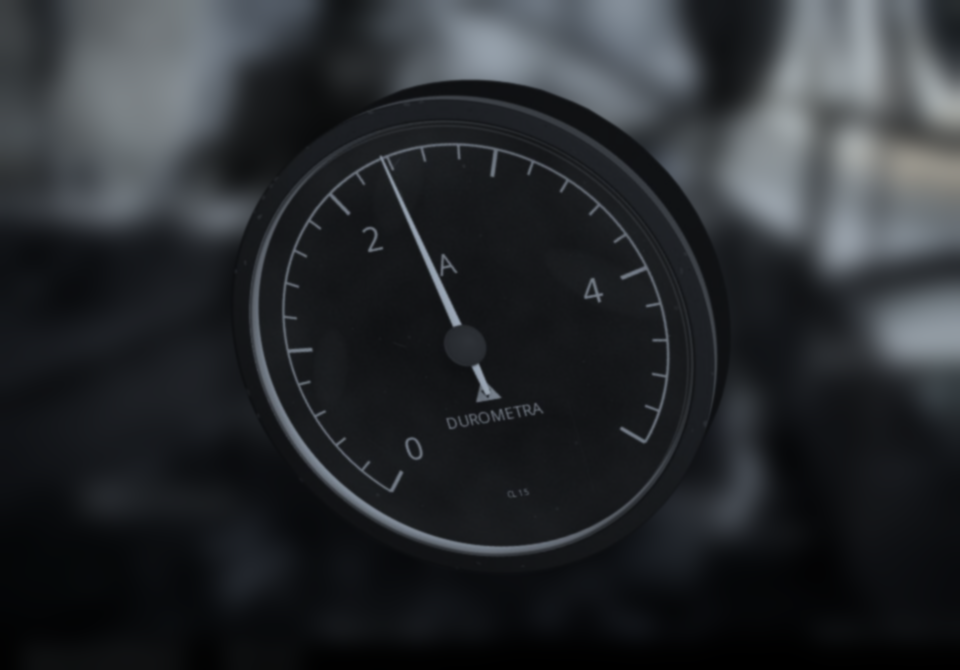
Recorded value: **2.4** A
